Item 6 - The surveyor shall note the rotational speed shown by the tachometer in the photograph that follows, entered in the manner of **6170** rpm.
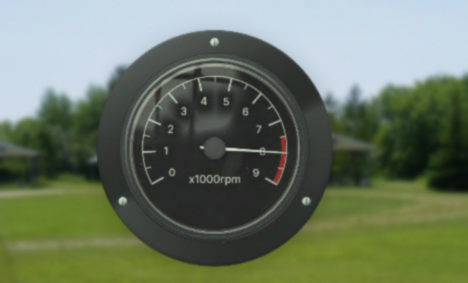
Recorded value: **8000** rpm
